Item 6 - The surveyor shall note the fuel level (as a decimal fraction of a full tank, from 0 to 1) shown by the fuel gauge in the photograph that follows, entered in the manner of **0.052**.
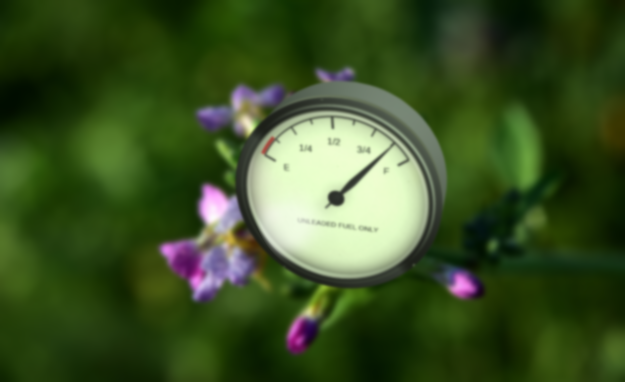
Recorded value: **0.875**
